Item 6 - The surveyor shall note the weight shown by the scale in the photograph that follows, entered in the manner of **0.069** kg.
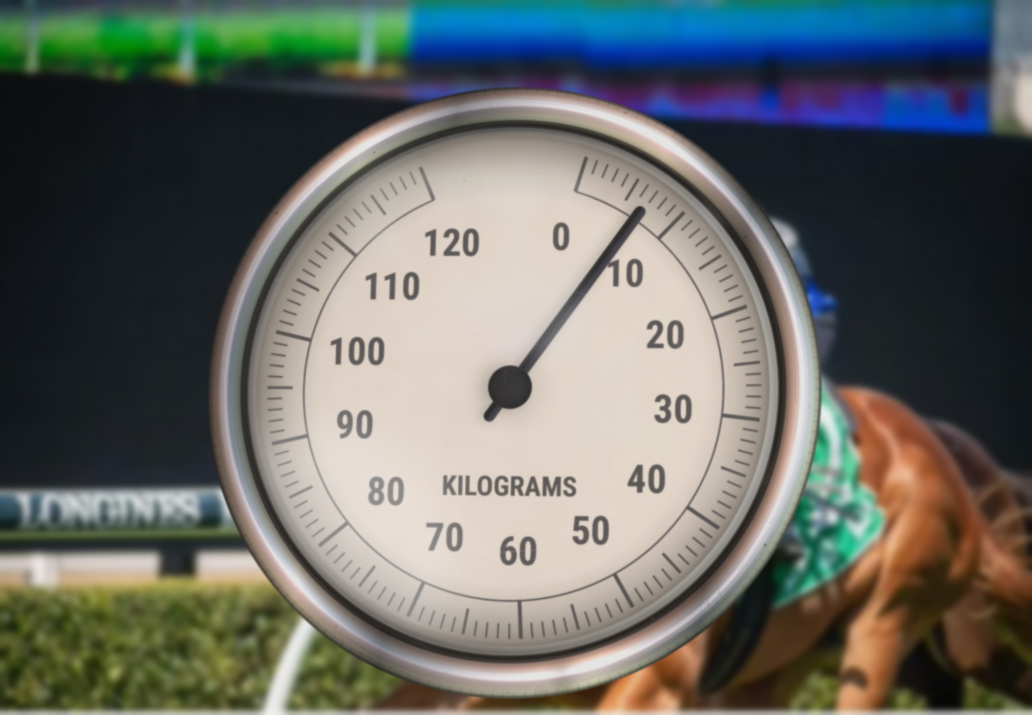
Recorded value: **7** kg
